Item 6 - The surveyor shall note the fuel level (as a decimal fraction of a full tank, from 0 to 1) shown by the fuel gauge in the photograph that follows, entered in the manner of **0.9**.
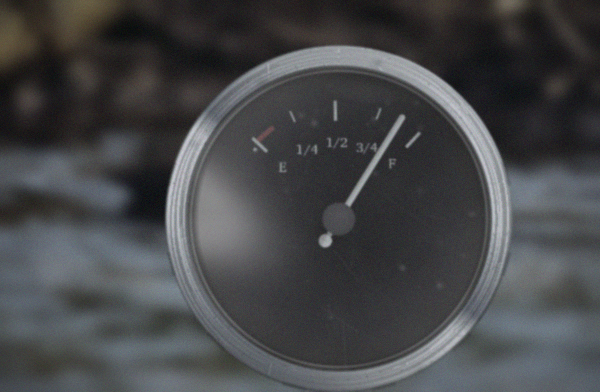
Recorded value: **0.875**
